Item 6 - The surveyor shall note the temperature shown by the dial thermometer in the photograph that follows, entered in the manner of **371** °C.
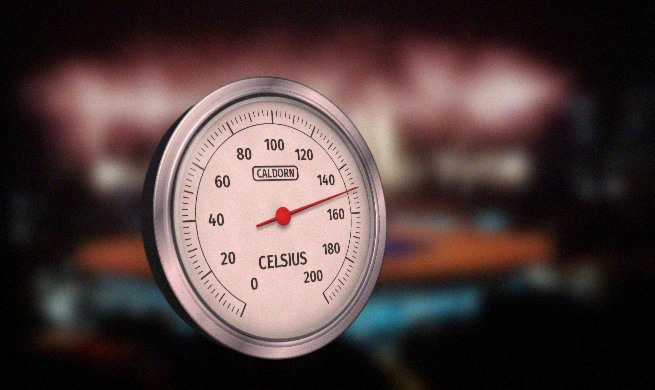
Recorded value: **150** °C
